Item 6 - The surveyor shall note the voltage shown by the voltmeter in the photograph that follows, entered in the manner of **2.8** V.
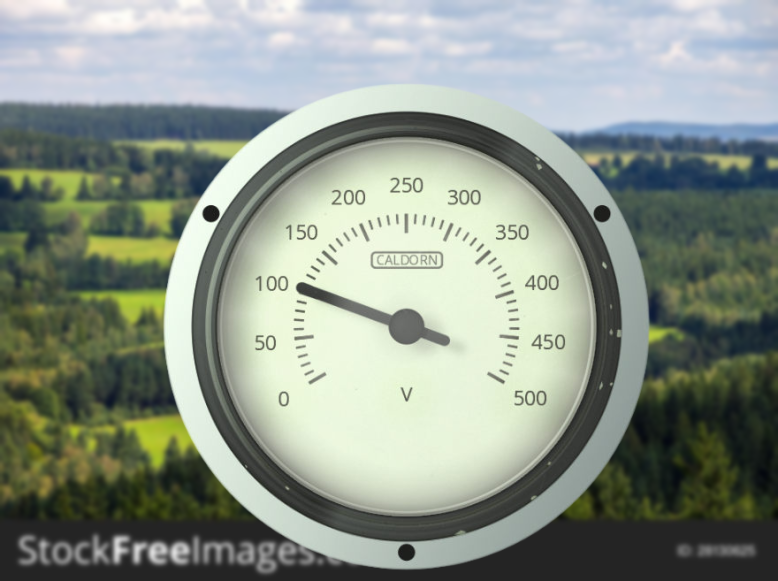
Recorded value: **105** V
